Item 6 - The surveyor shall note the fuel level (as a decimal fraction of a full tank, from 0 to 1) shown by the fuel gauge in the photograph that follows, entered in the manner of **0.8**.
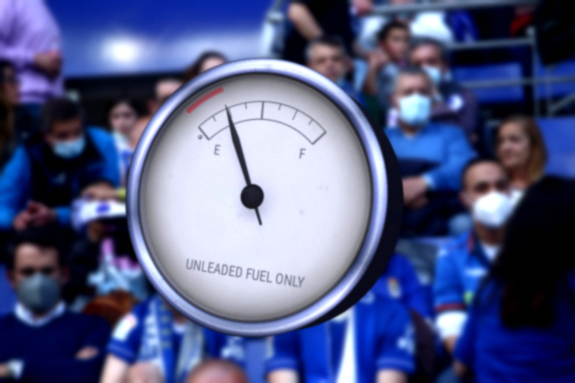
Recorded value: **0.25**
